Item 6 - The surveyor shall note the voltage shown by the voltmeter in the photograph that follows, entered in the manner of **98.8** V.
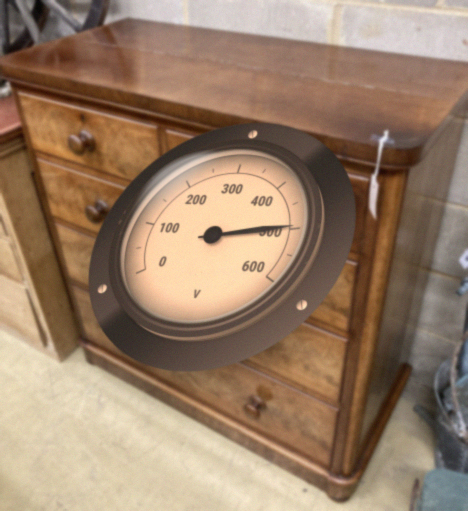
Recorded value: **500** V
